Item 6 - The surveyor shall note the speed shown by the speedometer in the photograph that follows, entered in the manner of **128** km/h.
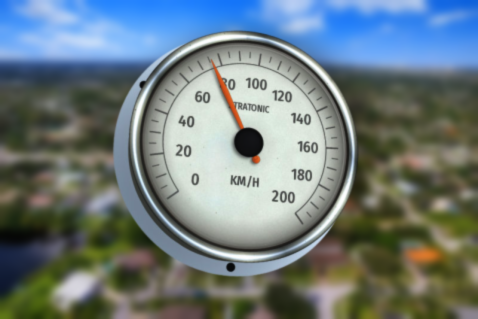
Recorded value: **75** km/h
